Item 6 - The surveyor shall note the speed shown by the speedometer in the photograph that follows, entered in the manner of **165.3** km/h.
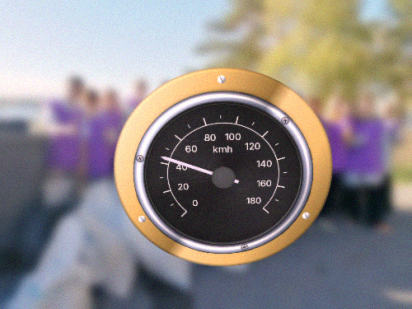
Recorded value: **45** km/h
